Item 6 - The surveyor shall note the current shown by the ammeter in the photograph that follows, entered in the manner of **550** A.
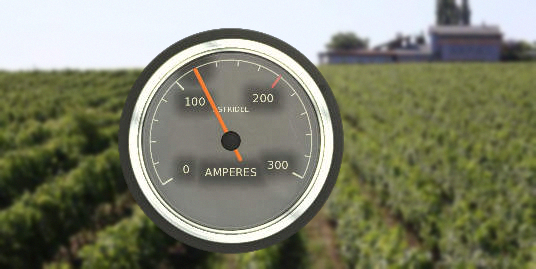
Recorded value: **120** A
